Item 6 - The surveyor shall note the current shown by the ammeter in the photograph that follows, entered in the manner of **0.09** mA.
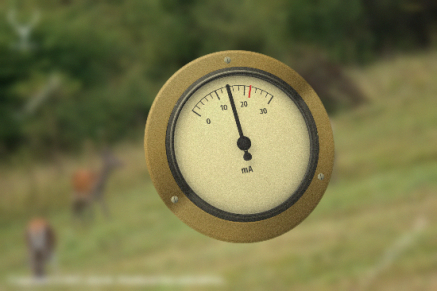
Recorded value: **14** mA
